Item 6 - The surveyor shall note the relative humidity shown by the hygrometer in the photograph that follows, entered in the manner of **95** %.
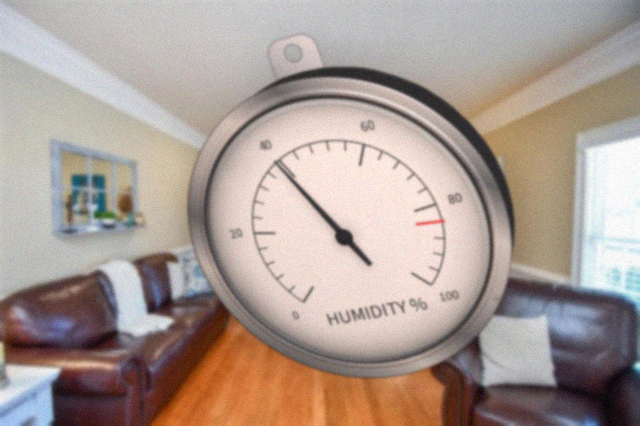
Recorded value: **40** %
